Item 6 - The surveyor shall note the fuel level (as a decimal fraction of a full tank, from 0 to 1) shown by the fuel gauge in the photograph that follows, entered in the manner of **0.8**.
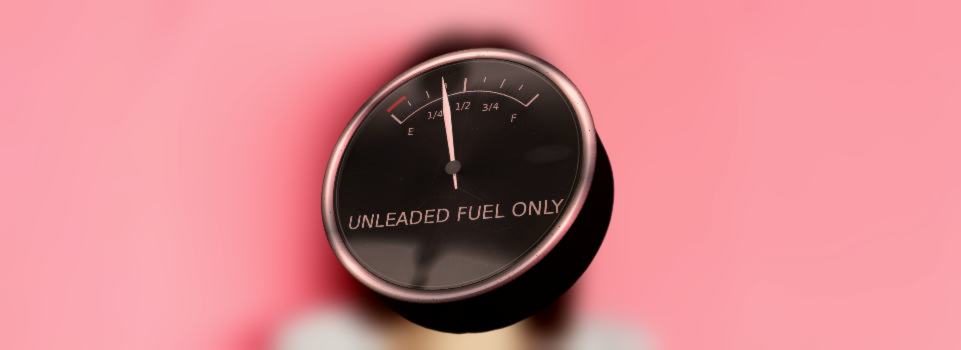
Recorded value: **0.375**
